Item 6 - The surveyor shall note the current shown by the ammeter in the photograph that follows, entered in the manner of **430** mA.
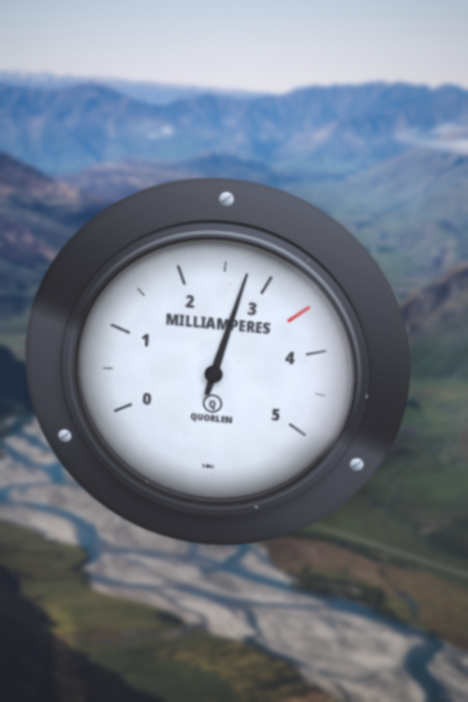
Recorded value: **2.75** mA
